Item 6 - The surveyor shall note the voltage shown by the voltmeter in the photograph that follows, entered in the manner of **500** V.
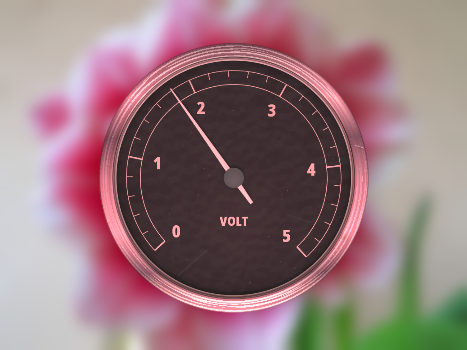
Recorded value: **1.8** V
